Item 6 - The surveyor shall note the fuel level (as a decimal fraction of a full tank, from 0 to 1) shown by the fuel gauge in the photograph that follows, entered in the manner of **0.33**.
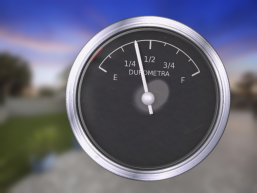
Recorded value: **0.375**
